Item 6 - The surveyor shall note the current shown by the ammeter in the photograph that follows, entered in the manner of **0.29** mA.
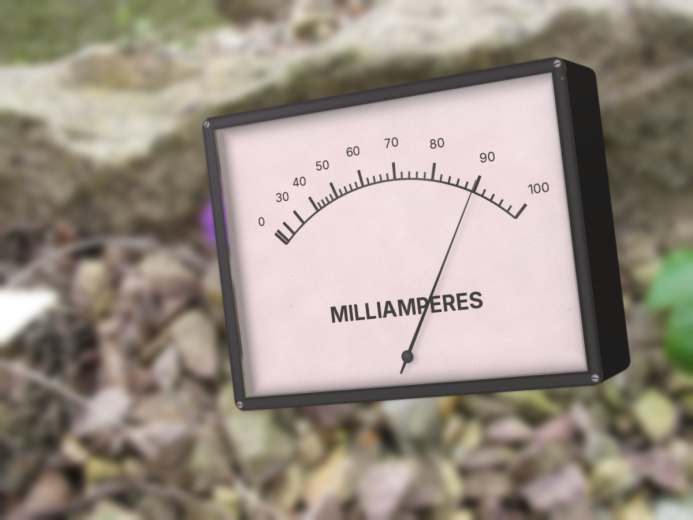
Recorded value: **90** mA
